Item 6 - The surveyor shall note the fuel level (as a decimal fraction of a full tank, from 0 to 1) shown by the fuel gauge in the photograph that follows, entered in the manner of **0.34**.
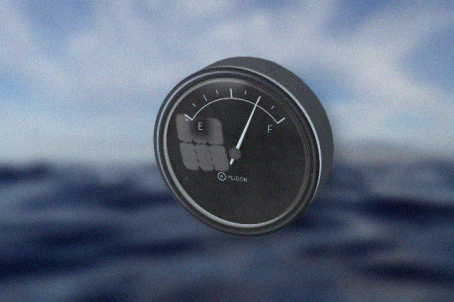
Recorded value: **0.75**
